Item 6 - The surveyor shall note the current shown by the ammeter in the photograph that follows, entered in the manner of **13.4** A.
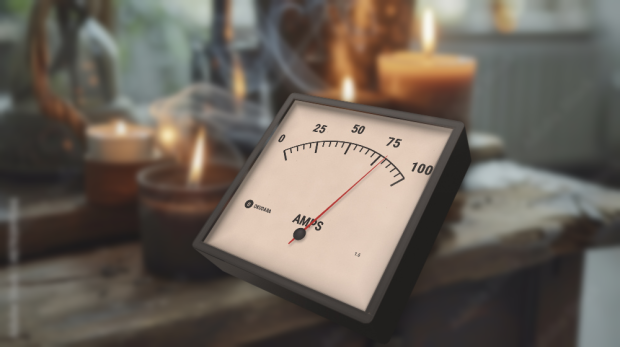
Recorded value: **80** A
